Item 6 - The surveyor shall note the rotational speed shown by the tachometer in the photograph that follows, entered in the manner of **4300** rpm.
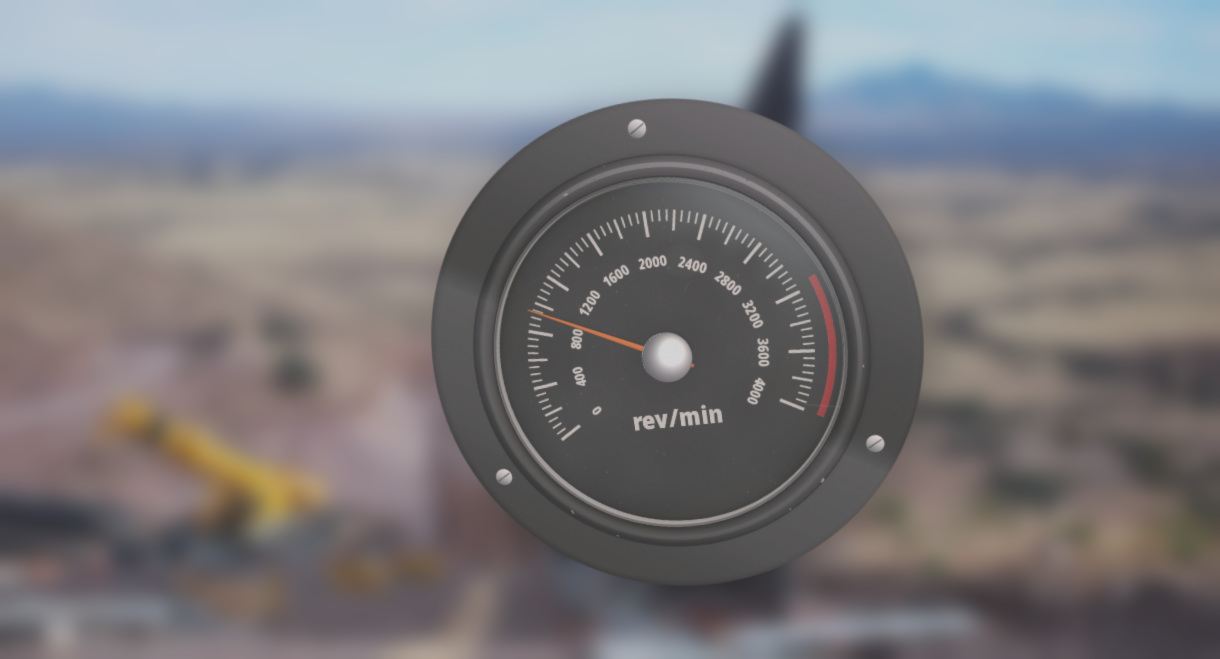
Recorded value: **950** rpm
